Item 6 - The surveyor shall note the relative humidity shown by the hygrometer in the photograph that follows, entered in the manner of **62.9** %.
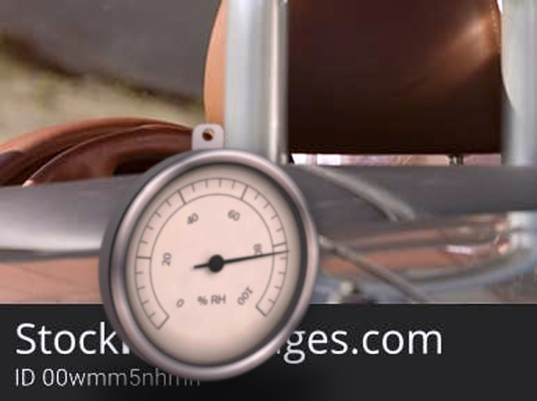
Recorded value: **82** %
